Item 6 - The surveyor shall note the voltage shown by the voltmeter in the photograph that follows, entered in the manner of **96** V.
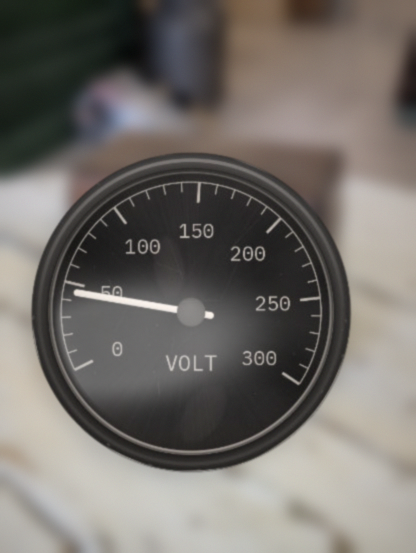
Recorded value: **45** V
